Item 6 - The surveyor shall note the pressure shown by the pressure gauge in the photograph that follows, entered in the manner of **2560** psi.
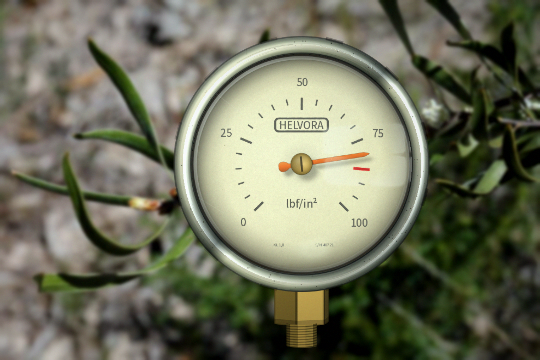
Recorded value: **80** psi
